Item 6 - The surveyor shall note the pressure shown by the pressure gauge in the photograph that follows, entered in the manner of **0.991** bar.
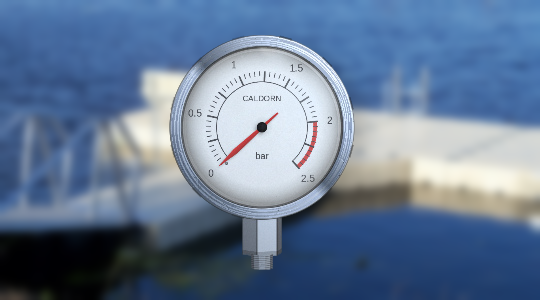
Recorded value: **0** bar
